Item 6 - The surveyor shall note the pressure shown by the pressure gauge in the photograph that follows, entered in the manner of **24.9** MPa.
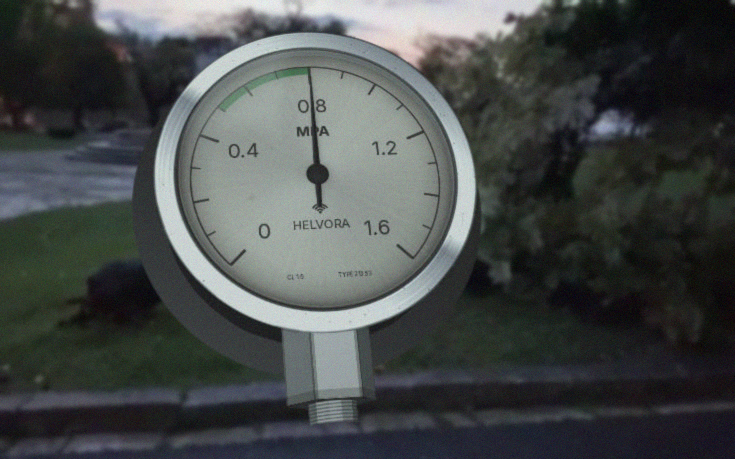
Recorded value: **0.8** MPa
